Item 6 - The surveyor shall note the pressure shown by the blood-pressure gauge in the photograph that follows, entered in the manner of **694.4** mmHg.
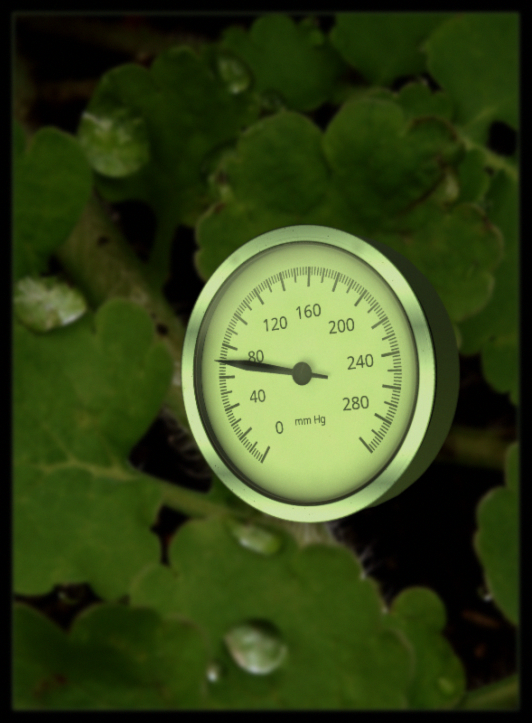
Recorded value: **70** mmHg
